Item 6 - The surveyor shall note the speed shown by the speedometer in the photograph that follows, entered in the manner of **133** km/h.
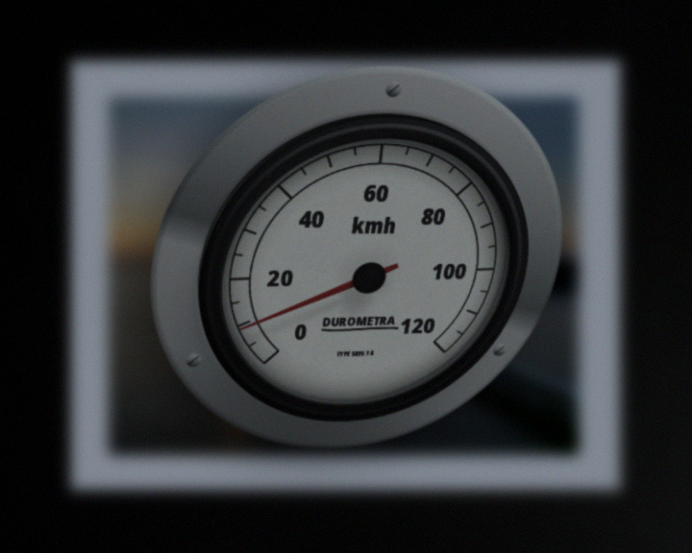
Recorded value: **10** km/h
